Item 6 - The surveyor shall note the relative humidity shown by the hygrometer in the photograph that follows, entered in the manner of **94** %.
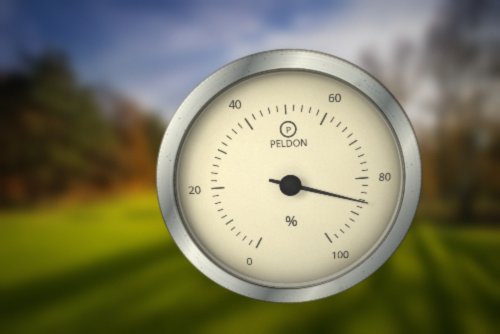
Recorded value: **86** %
